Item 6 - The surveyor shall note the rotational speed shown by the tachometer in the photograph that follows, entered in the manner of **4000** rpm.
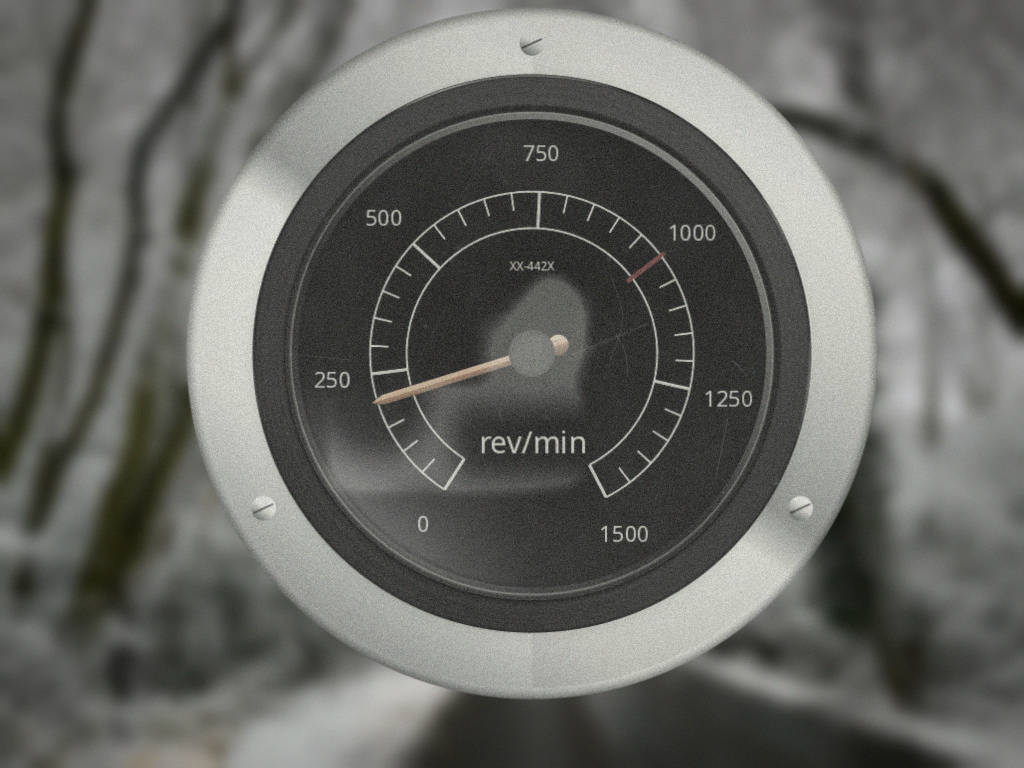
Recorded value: **200** rpm
